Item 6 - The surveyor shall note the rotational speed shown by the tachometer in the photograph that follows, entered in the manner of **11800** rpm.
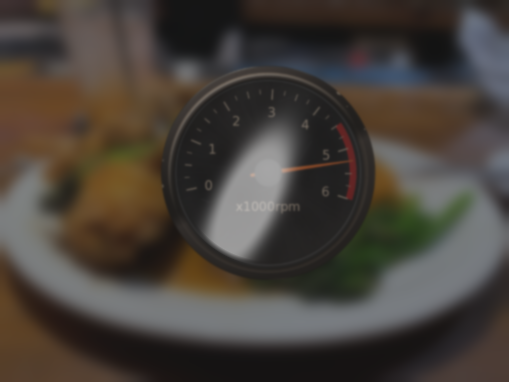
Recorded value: **5250** rpm
